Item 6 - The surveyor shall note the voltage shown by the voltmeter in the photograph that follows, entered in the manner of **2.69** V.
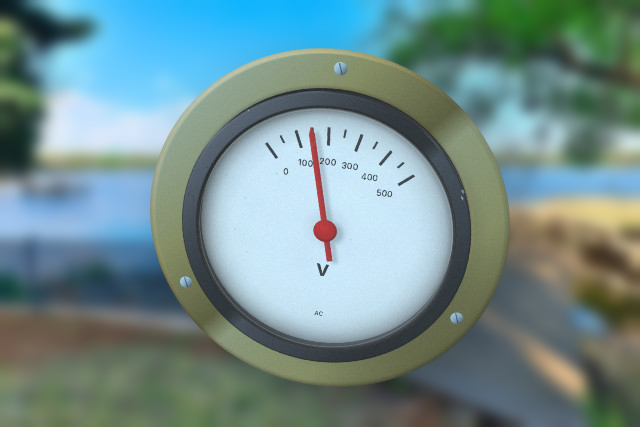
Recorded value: **150** V
